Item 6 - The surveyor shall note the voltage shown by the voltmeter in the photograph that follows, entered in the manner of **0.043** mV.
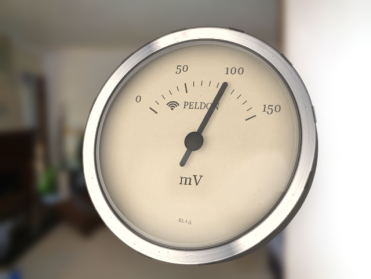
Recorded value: **100** mV
